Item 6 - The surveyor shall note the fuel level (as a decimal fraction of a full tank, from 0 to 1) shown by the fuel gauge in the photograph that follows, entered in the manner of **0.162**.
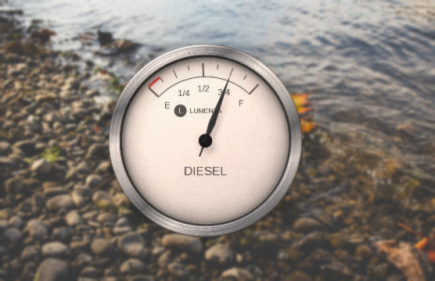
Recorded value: **0.75**
